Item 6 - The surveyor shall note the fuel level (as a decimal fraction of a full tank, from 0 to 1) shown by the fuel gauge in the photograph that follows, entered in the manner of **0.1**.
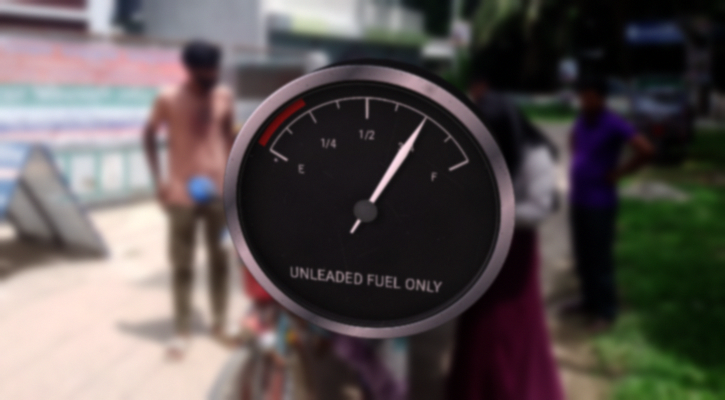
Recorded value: **0.75**
